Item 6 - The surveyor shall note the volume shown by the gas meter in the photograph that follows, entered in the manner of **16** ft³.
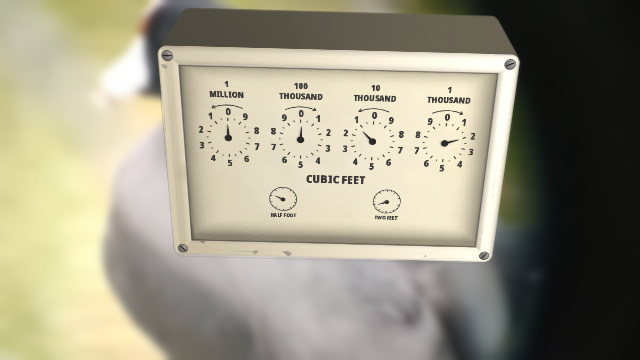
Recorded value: **1200** ft³
